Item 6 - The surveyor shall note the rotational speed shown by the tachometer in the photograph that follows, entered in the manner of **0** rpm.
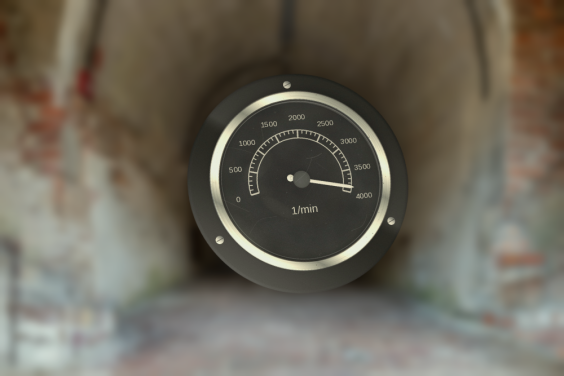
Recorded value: **3900** rpm
